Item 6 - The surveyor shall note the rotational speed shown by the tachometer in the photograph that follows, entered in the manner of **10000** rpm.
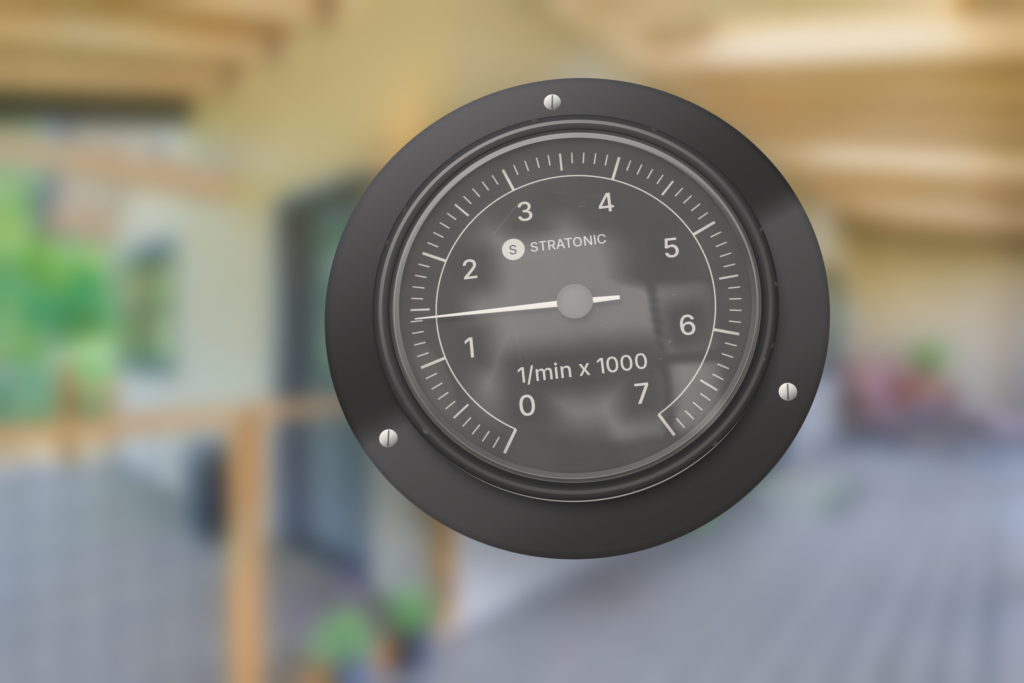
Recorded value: **1400** rpm
